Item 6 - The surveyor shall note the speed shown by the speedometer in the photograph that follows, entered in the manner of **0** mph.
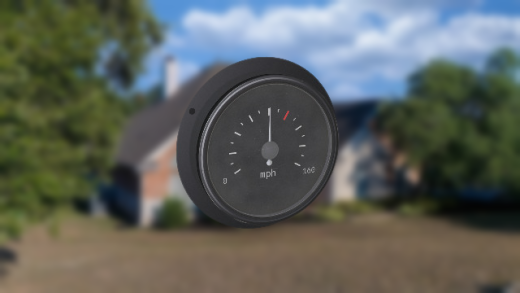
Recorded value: **80** mph
